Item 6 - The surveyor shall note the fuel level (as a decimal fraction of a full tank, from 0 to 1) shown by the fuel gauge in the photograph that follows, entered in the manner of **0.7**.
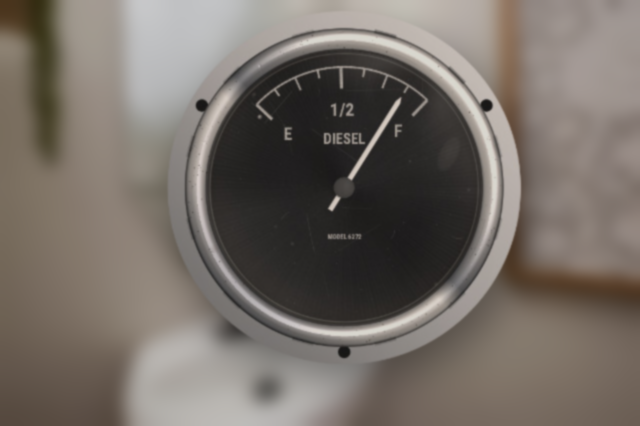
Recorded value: **0.875**
